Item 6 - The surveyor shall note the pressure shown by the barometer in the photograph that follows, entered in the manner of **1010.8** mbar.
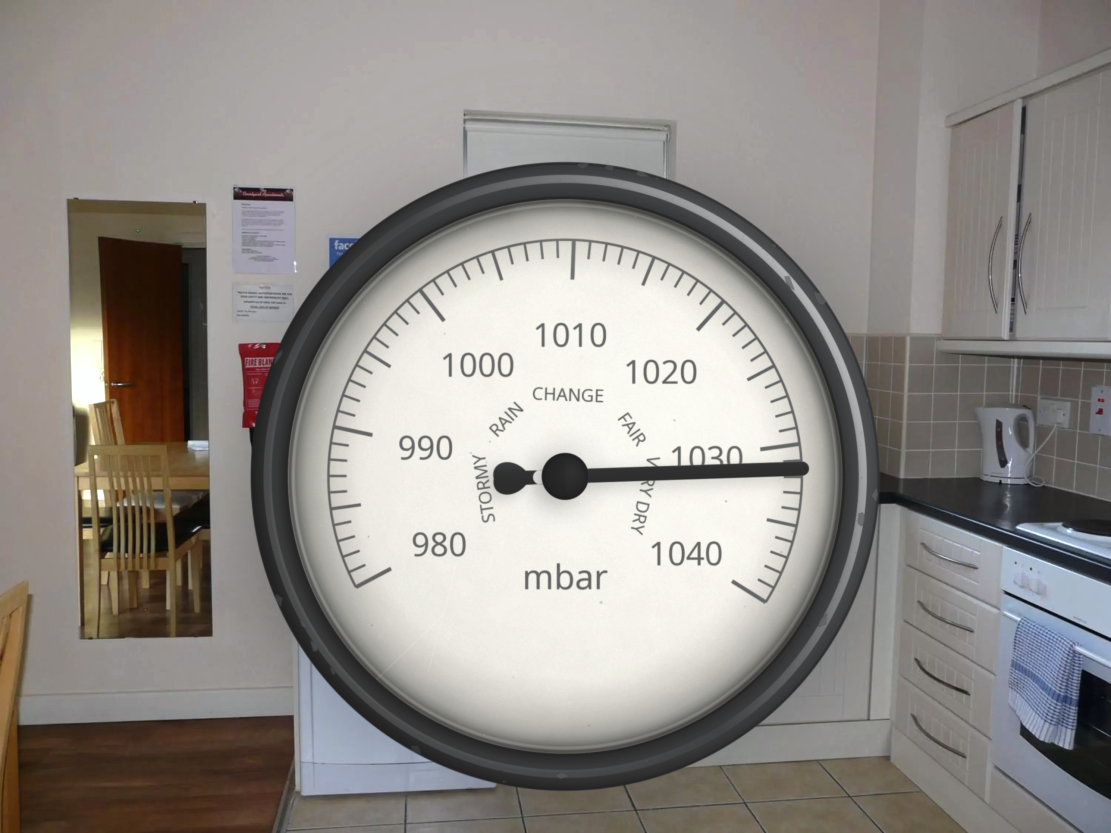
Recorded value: **1031.5** mbar
